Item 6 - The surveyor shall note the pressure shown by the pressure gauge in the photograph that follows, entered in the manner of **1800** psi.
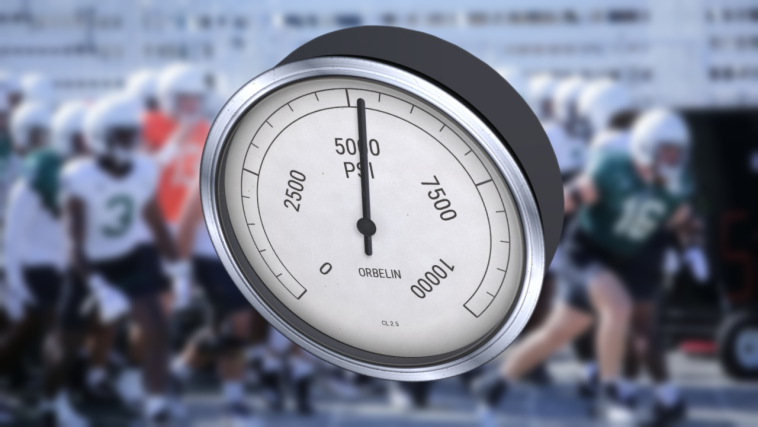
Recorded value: **5250** psi
